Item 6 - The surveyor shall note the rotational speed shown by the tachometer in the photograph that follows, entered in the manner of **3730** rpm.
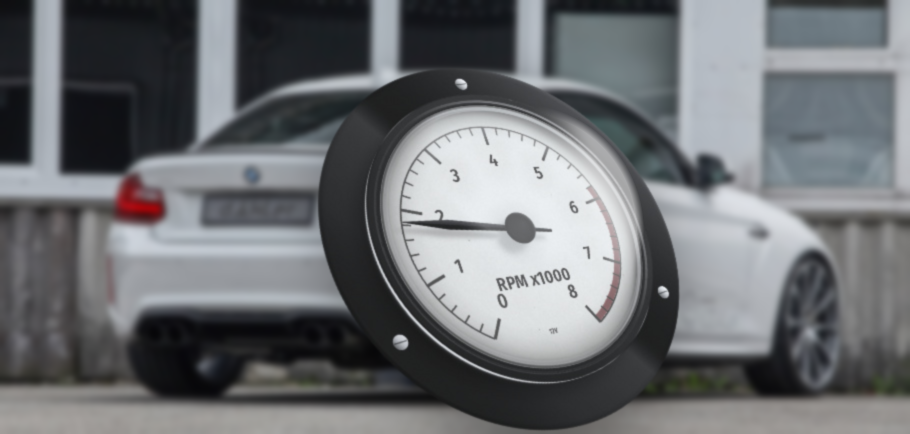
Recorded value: **1800** rpm
